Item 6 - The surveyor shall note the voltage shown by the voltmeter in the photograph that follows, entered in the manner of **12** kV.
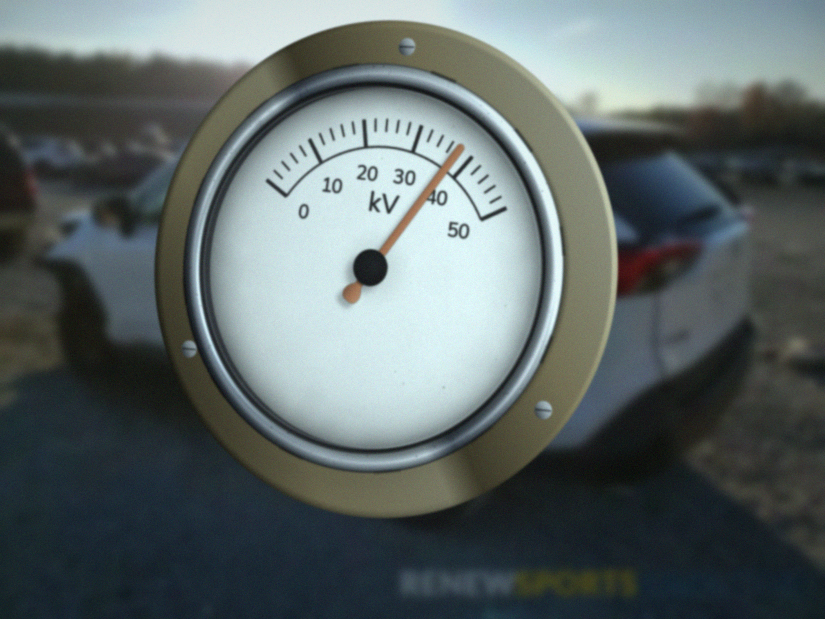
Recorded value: **38** kV
